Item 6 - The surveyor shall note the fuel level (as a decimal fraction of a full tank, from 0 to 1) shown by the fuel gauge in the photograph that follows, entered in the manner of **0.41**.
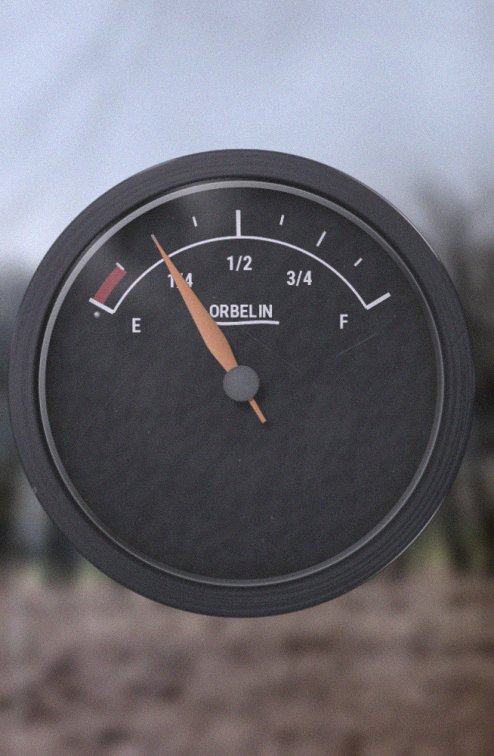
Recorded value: **0.25**
